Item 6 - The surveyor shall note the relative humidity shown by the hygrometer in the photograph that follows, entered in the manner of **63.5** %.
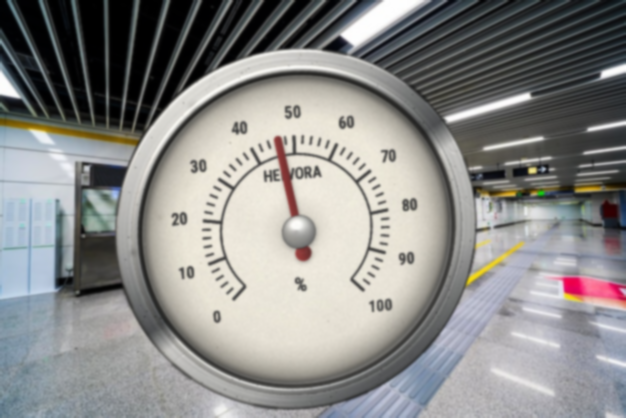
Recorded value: **46** %
